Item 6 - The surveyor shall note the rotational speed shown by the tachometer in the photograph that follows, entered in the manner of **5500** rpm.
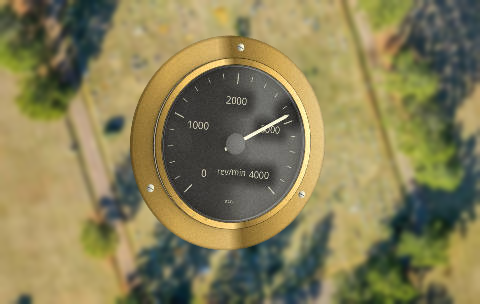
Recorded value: **2900** rpm
